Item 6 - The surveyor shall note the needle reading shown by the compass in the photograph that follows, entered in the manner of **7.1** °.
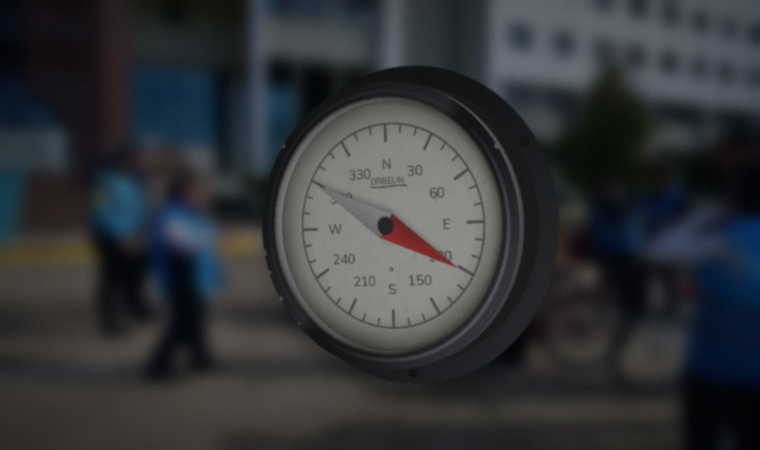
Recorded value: **120** °
